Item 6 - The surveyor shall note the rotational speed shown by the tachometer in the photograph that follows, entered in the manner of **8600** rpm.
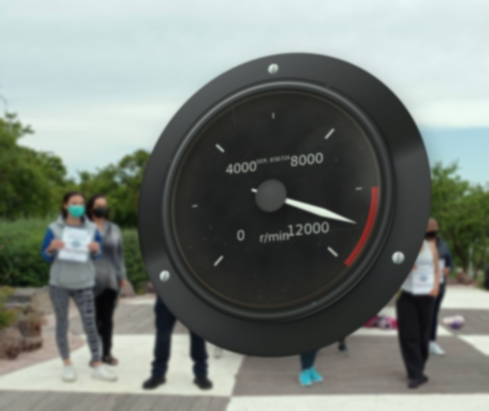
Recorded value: **11000** rpm
